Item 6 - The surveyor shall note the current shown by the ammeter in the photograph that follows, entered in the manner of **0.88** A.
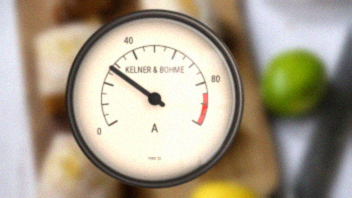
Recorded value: **27.5** A
